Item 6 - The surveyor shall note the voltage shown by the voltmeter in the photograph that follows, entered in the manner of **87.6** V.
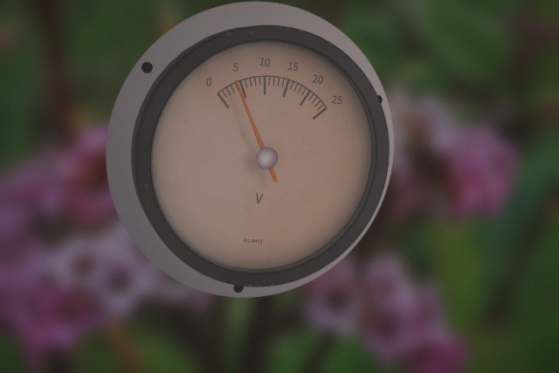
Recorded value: **4** V
